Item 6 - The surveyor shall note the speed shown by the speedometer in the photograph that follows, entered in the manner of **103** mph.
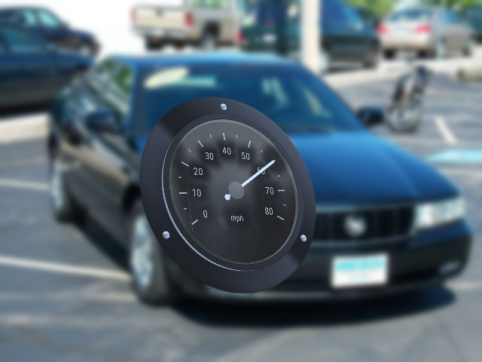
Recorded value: **60** mph
